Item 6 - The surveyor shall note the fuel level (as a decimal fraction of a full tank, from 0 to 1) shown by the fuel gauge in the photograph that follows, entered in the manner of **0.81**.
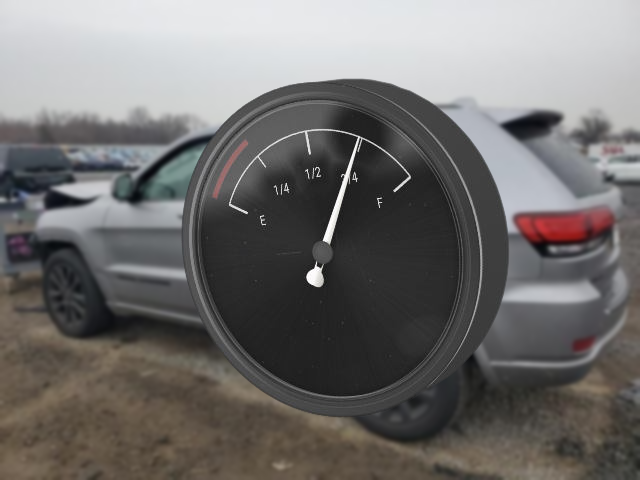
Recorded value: **0.75**
